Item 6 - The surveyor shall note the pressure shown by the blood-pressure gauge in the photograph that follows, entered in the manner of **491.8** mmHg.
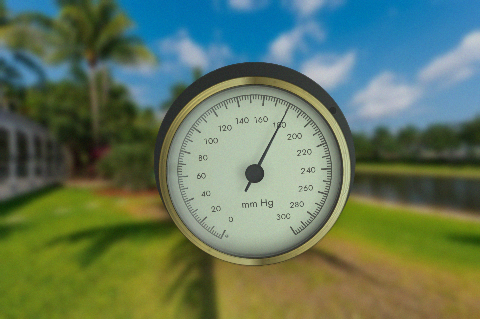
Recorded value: **180** mmHg
